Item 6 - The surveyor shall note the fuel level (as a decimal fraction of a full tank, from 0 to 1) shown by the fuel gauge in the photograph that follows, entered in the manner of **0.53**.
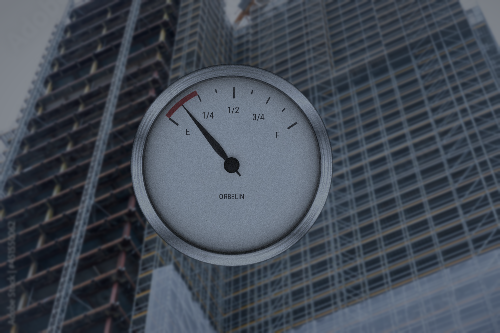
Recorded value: **0.125**
